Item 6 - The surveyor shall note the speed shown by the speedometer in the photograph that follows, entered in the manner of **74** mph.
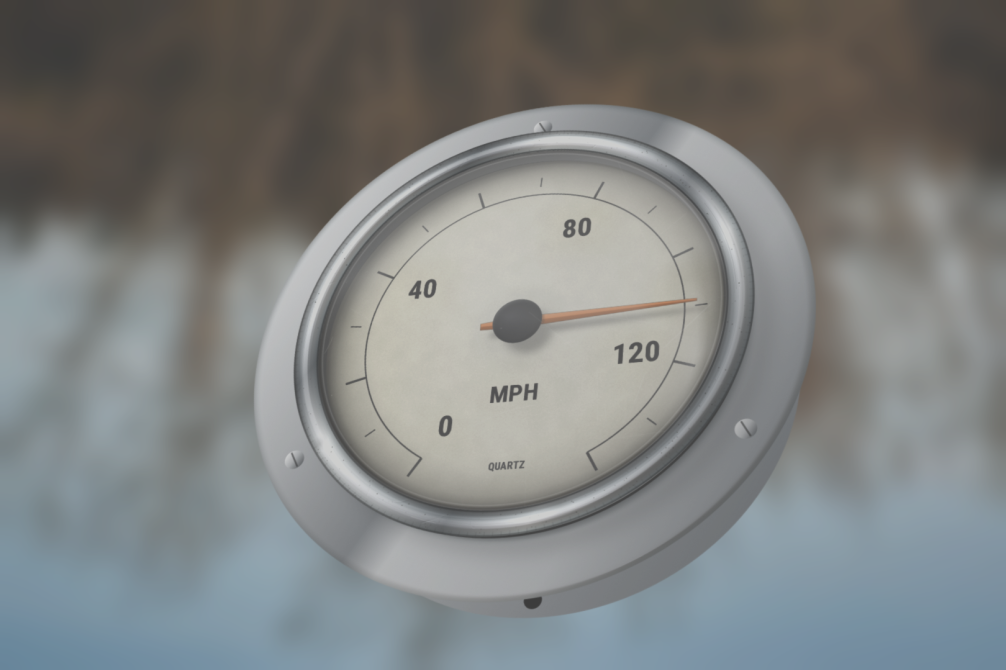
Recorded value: **110** mph
